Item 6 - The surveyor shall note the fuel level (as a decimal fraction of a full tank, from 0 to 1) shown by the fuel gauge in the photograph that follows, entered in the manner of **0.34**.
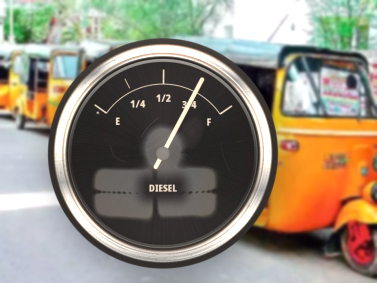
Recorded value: **0.75**
